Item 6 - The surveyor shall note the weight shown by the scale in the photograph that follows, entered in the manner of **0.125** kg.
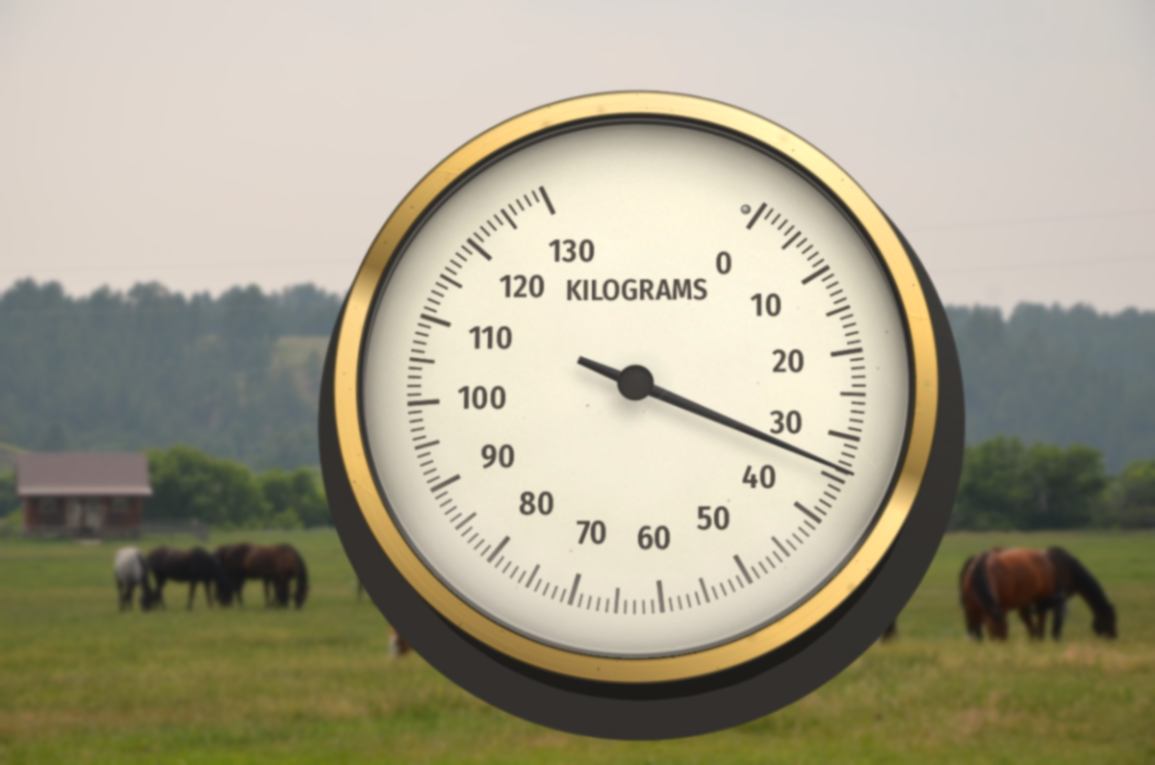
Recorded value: **34** kg
